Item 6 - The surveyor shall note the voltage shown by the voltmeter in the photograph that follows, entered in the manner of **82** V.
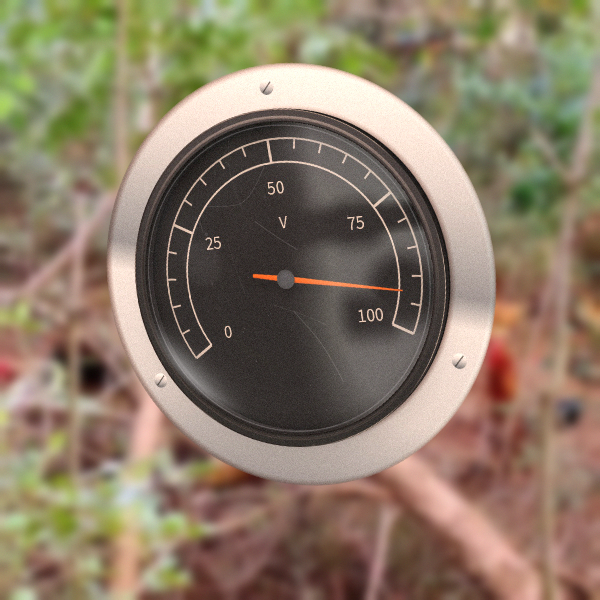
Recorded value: **92.5** V
